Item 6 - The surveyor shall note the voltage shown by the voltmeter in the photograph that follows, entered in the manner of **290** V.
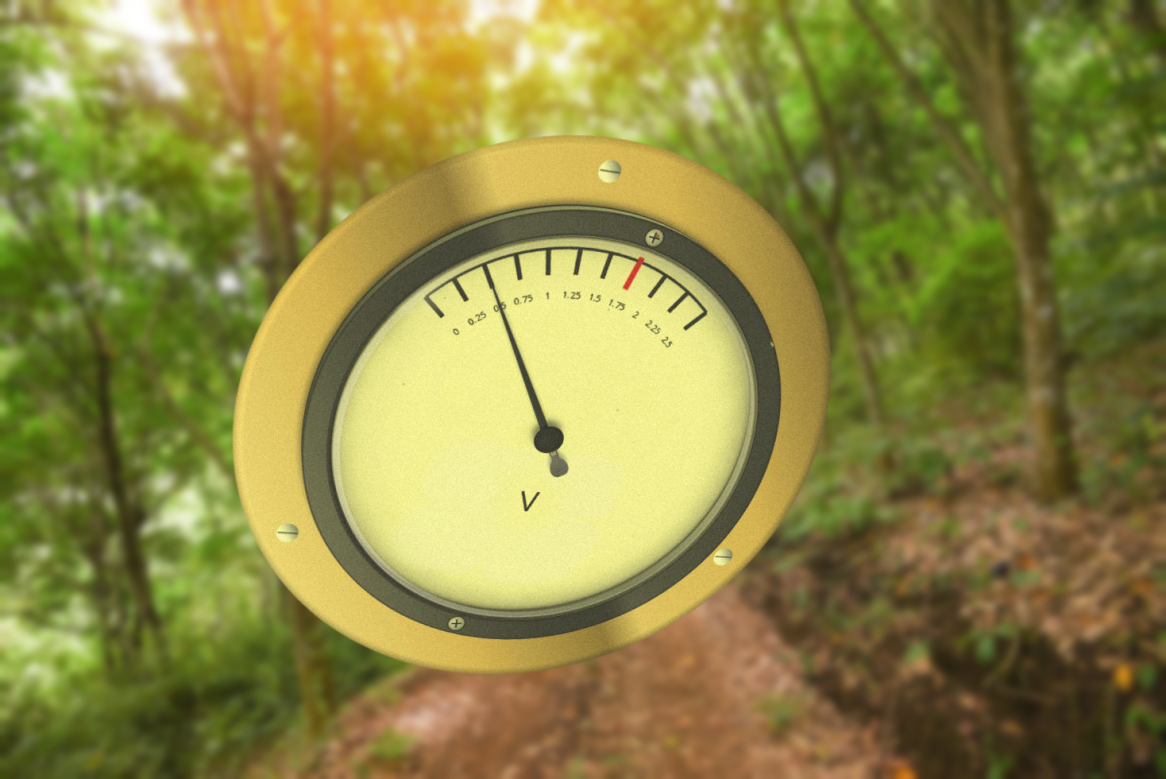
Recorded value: **0.5** V
